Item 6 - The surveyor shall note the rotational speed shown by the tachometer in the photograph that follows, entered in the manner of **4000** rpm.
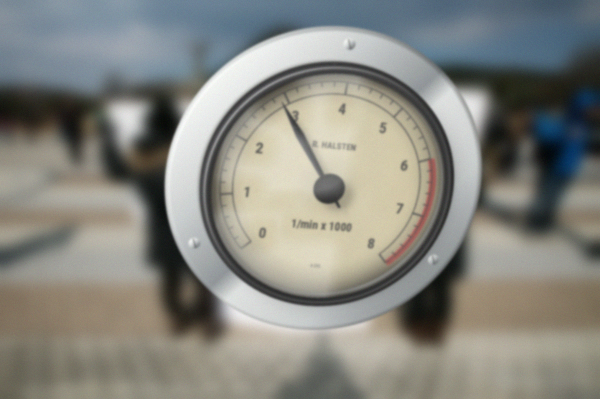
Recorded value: **2900** rpm
